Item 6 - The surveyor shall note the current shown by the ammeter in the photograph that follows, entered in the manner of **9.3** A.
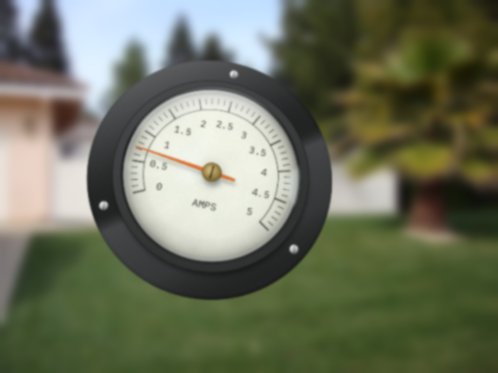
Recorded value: **0.7** A
